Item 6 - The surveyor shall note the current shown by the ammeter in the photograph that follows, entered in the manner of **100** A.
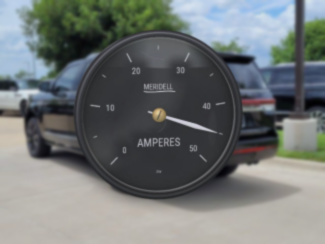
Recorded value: **45** A
